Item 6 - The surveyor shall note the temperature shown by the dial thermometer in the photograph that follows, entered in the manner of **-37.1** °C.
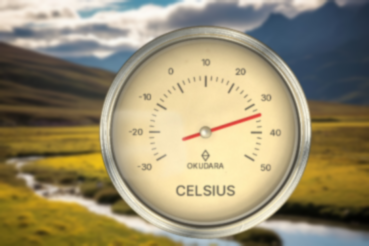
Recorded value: **34** °C
